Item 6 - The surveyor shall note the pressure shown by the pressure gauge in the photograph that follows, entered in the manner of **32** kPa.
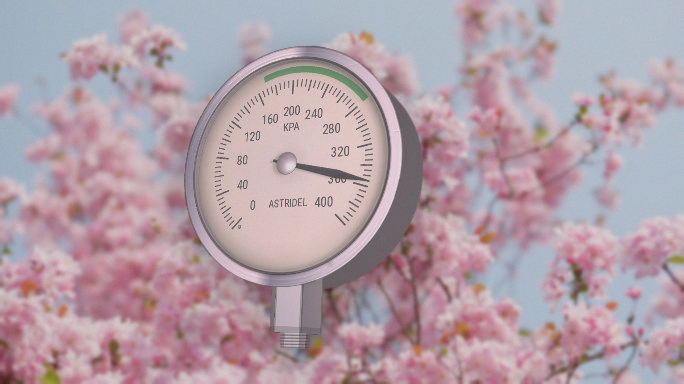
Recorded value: **355** kPa
